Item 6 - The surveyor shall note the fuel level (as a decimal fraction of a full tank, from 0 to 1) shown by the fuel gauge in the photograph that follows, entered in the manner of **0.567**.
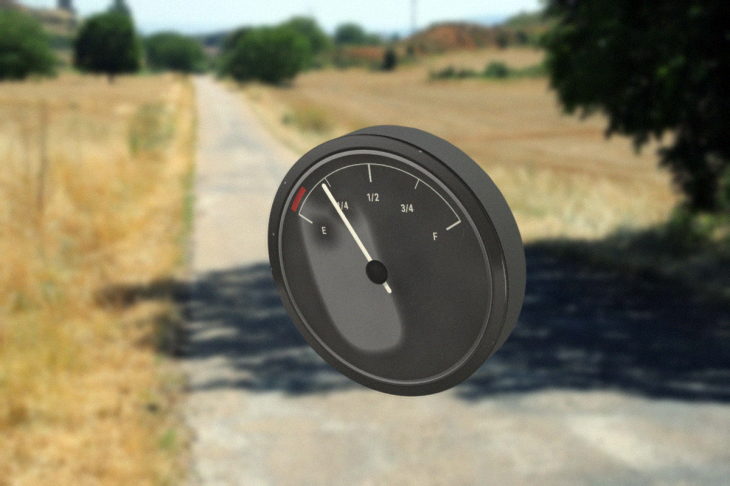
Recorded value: **0.25**
